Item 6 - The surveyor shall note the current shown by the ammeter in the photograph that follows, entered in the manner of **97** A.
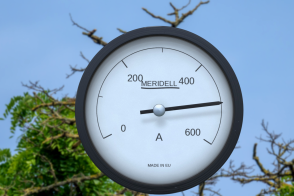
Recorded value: **500** A
